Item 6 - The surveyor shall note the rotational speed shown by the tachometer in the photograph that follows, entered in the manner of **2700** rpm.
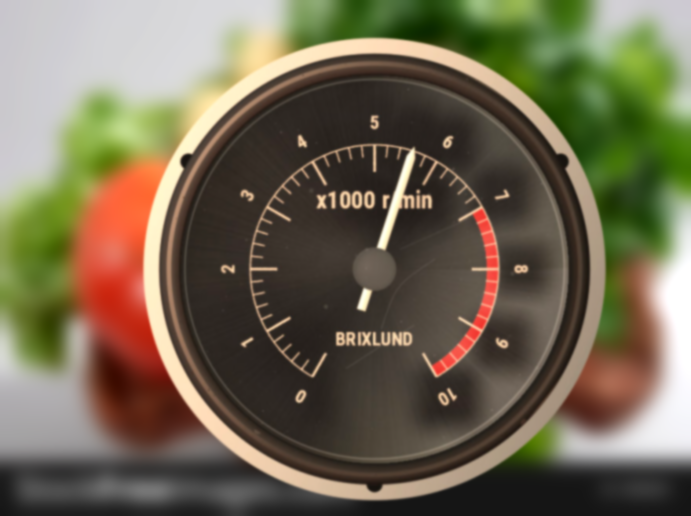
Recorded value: **5600** rpm
